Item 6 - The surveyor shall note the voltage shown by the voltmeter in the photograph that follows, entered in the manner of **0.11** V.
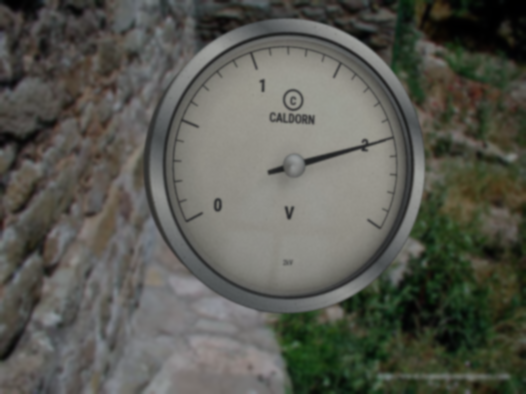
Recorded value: **2** V
